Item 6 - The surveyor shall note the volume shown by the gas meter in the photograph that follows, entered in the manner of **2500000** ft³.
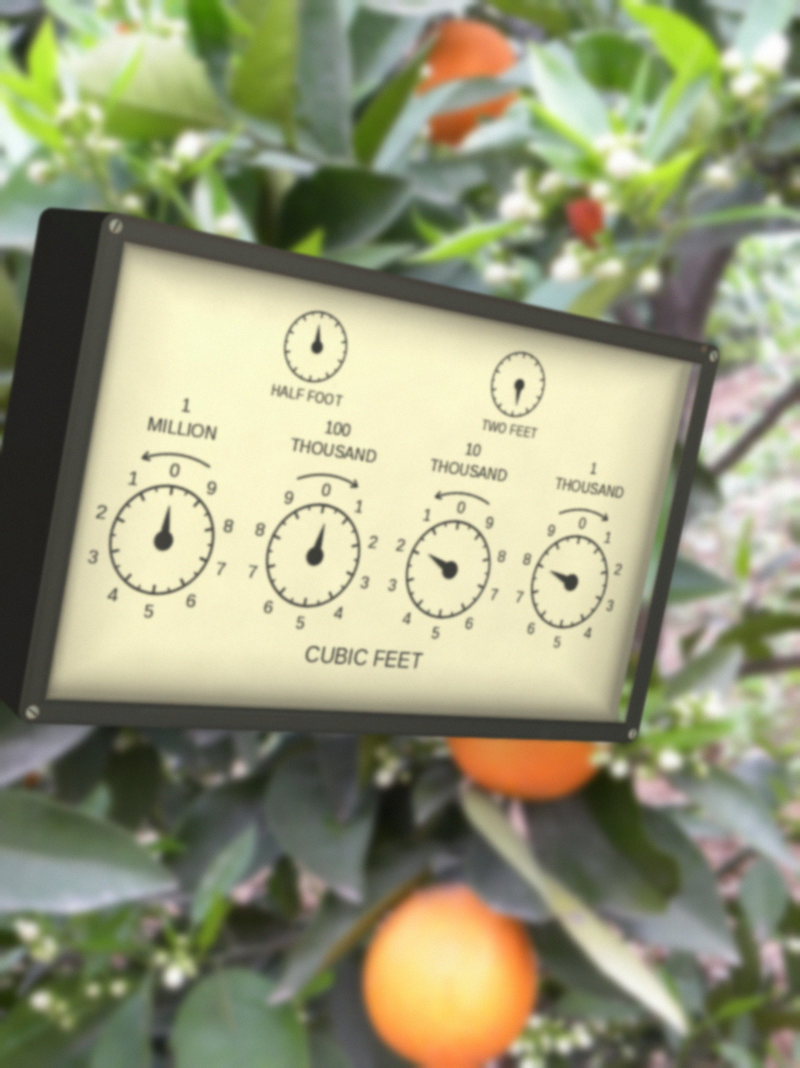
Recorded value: **1800** ft³
